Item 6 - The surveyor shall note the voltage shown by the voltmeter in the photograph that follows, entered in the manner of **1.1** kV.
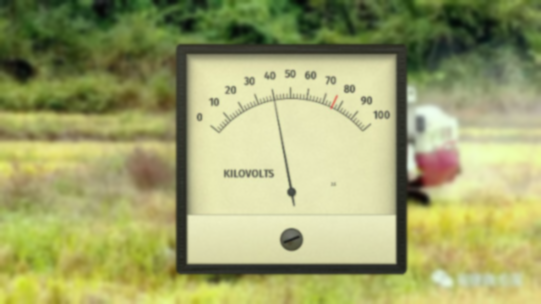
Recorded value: **40** kV
